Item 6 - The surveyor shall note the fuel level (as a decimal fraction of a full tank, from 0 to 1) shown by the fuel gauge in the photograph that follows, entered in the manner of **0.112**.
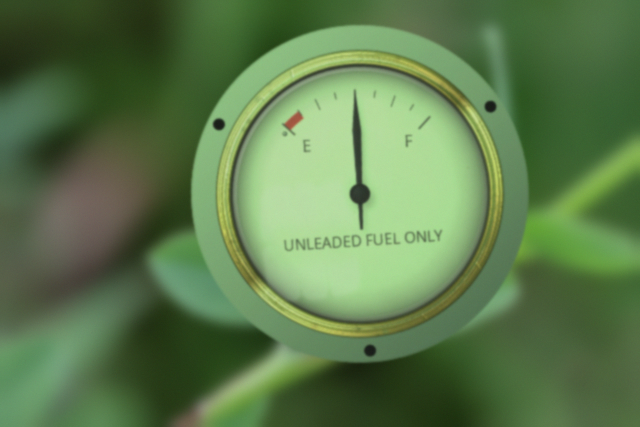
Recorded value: **0.5**
